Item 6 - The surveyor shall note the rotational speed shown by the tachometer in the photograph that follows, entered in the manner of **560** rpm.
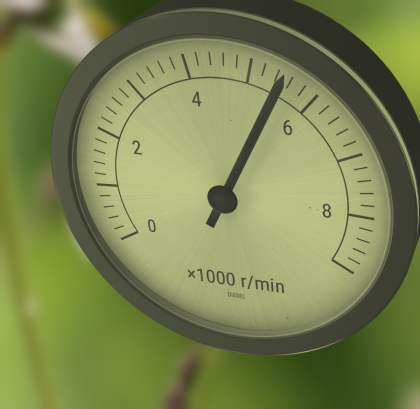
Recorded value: **5500** rpm
